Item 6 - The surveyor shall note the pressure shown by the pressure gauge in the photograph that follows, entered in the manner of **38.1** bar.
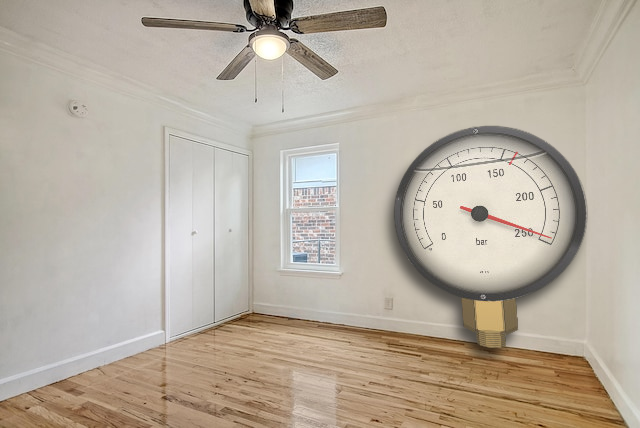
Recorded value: **245** bar
